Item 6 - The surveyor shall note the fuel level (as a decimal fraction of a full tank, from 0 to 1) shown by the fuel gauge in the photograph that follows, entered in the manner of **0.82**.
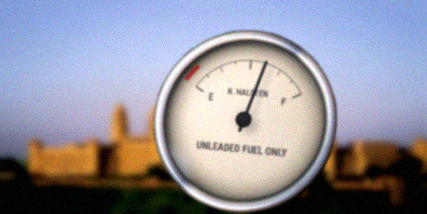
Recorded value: **0.625**
